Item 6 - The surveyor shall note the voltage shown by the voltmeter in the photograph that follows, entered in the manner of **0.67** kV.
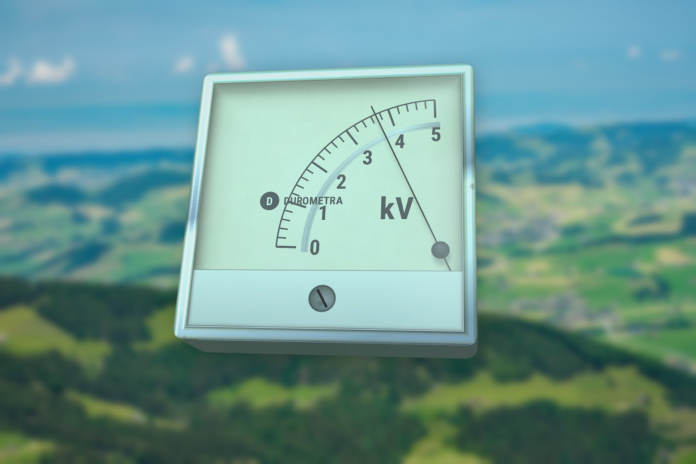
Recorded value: **3.7** kV
